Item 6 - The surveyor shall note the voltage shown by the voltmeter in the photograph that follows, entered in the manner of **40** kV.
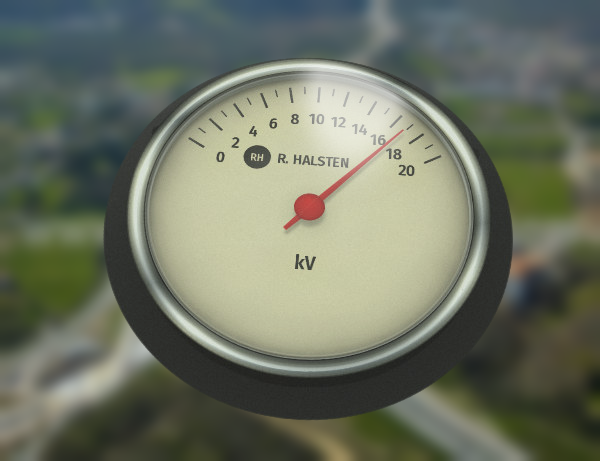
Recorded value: **17** kV
